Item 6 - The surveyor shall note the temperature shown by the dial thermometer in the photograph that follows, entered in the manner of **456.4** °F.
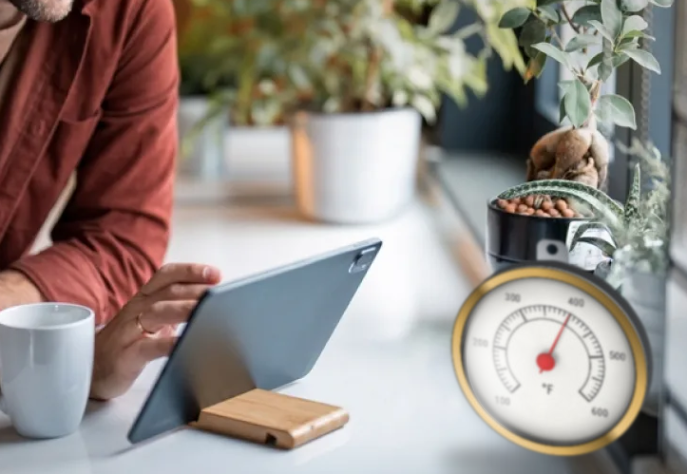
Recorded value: **400** °F
